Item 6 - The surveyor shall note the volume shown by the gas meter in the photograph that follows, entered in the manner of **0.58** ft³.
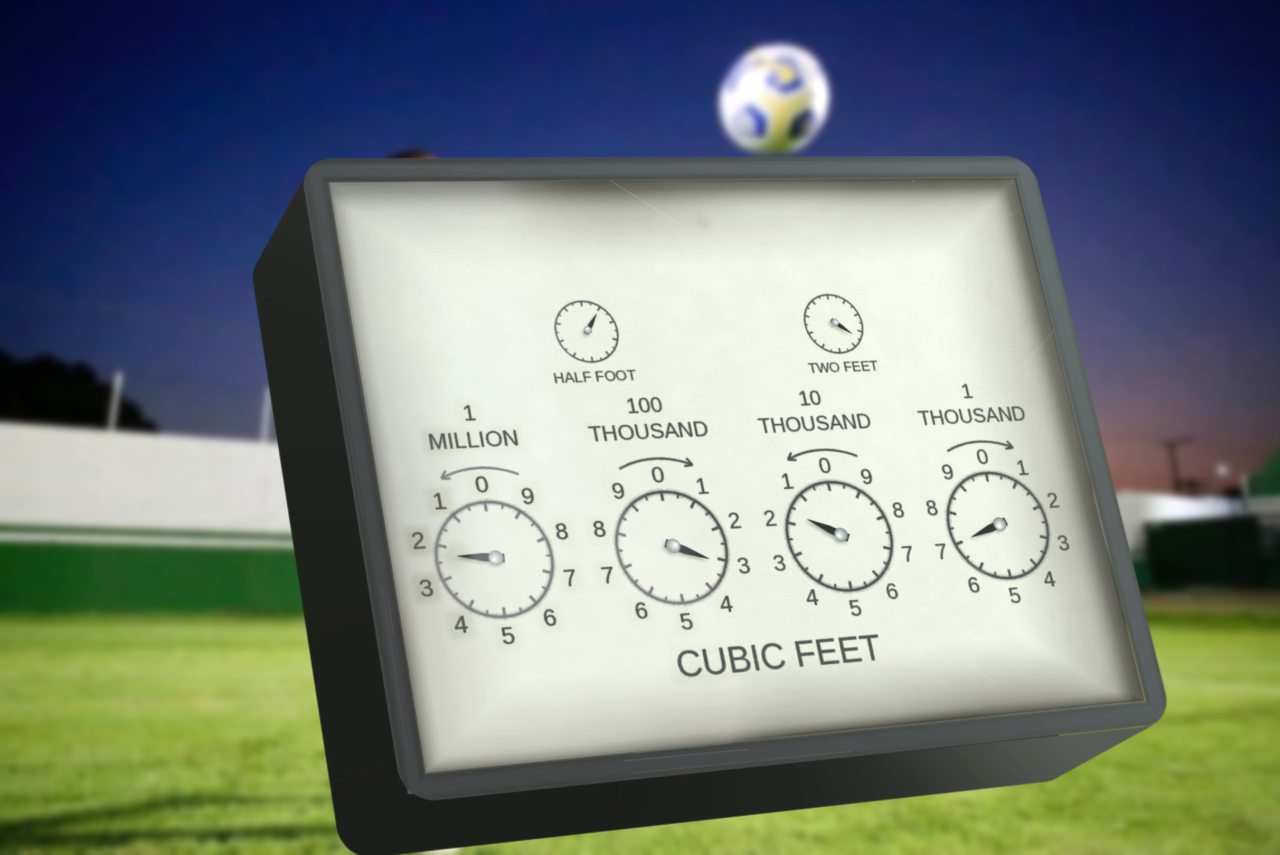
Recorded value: **231700** ft³
